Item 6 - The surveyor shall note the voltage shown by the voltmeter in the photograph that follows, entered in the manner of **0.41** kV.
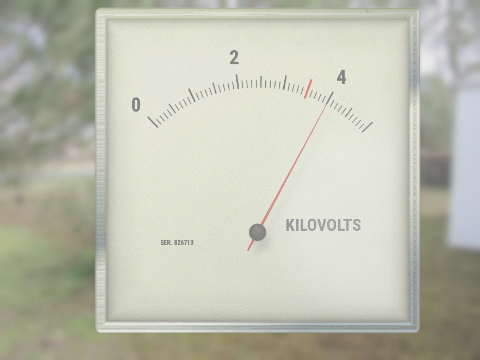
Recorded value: **4** kV
